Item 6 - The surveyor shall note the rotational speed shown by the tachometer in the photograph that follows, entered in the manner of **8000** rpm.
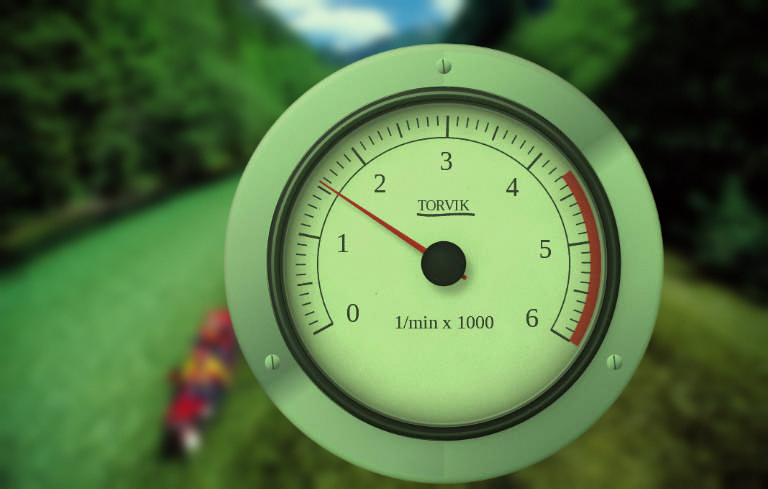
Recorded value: **1550** rpm
